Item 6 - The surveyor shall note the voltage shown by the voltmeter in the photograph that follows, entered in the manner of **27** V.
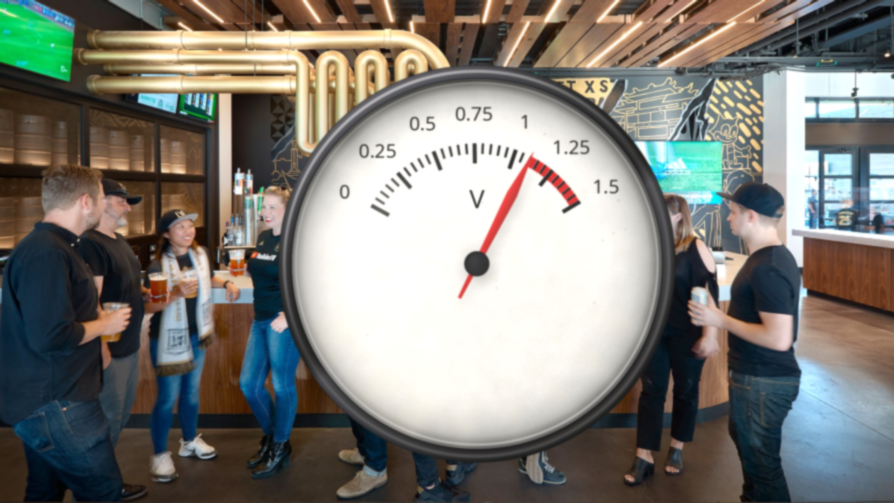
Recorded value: **1.1** V
